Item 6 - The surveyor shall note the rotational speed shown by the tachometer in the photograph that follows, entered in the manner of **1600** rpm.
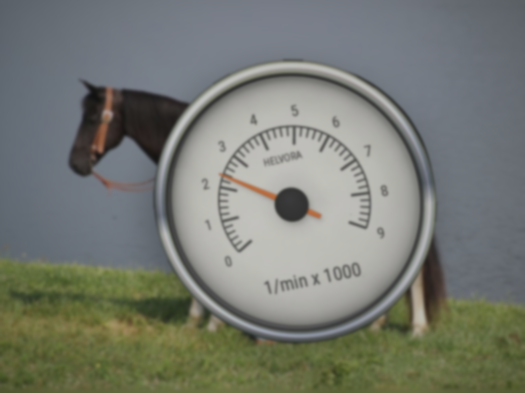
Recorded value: **2400** rpm
